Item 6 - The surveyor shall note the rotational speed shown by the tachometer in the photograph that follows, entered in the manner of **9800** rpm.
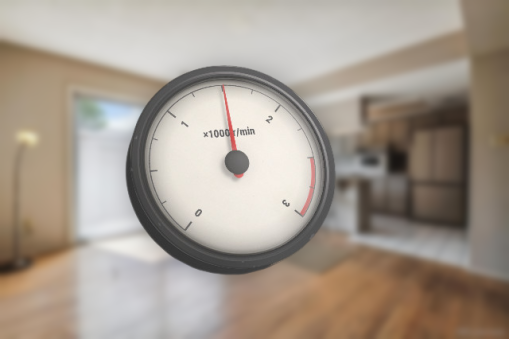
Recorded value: **1500** rpm
